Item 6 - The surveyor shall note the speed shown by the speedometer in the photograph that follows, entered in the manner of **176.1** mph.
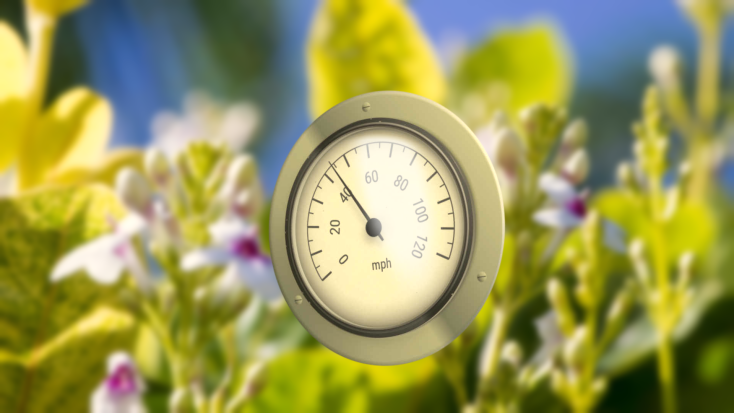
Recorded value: **45** mph
